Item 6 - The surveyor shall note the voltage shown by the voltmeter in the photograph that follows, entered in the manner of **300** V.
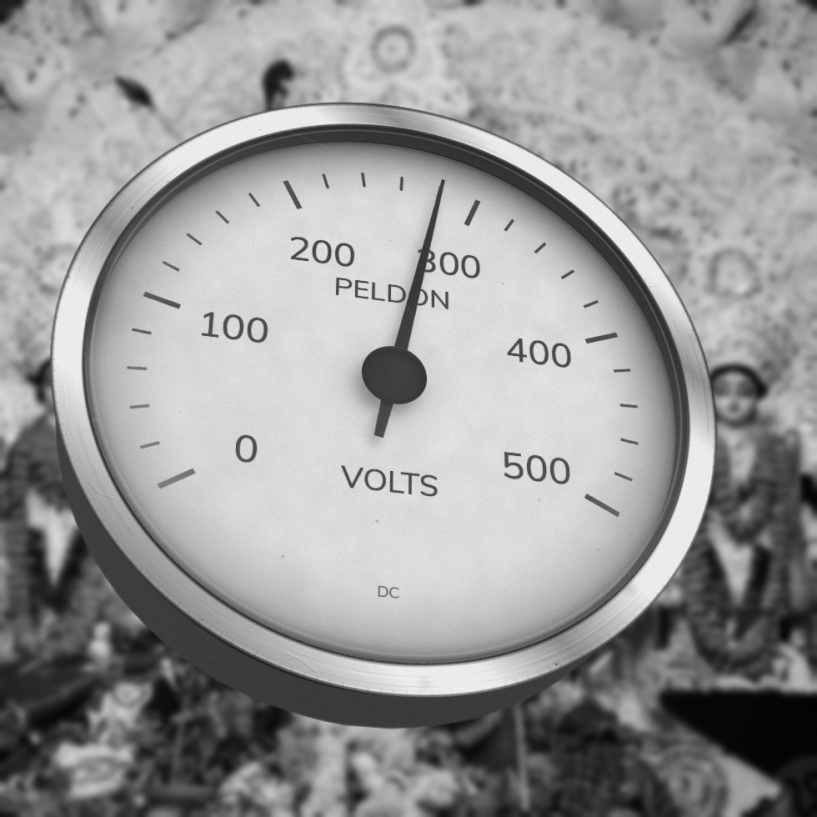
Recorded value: **280** V
